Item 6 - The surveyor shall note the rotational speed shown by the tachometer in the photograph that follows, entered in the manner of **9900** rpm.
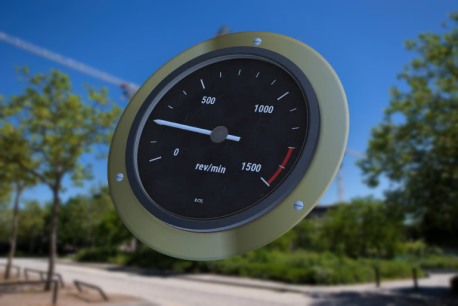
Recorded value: **200** rpm
